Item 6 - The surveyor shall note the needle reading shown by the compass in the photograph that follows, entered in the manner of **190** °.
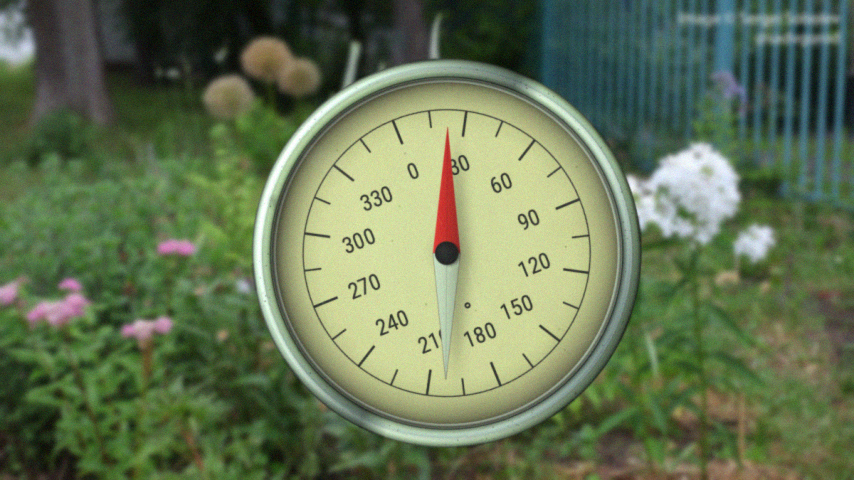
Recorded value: **22.5** °
